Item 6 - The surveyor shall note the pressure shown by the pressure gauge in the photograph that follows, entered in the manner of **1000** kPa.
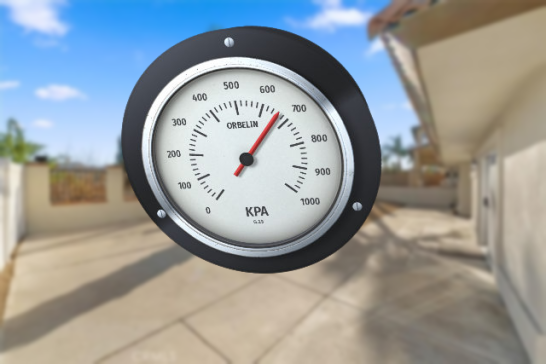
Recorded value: **660** kPa
